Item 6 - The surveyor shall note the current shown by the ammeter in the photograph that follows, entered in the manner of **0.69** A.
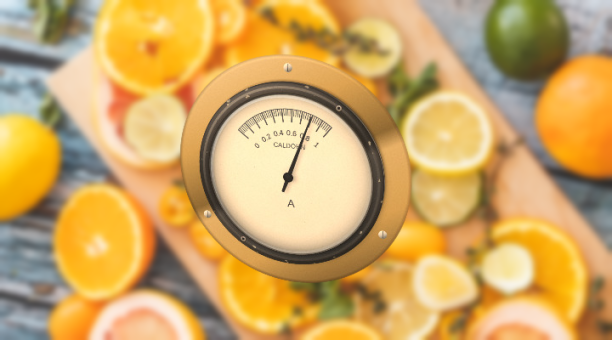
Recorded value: **0.8** A
